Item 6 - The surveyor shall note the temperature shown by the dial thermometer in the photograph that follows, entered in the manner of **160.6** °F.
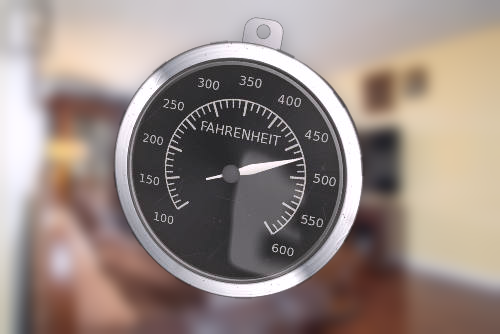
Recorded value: **470** °F
